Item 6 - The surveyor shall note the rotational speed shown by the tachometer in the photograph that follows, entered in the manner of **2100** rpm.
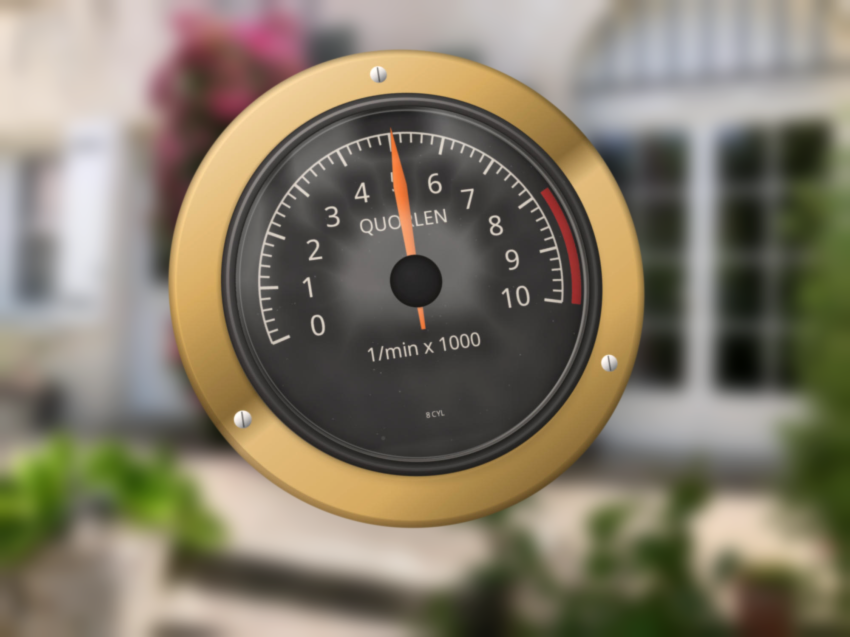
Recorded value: **5000** rpm
